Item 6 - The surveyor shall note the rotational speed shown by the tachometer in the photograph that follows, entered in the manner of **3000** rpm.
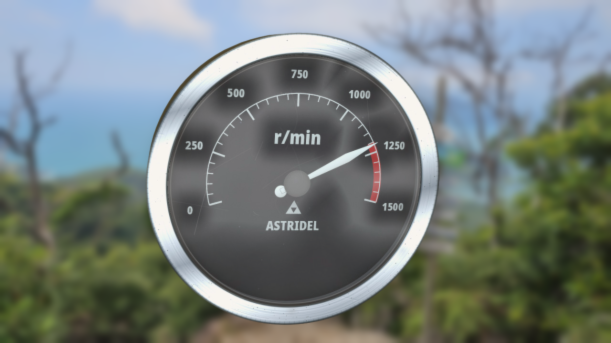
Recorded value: **1200** rpm
